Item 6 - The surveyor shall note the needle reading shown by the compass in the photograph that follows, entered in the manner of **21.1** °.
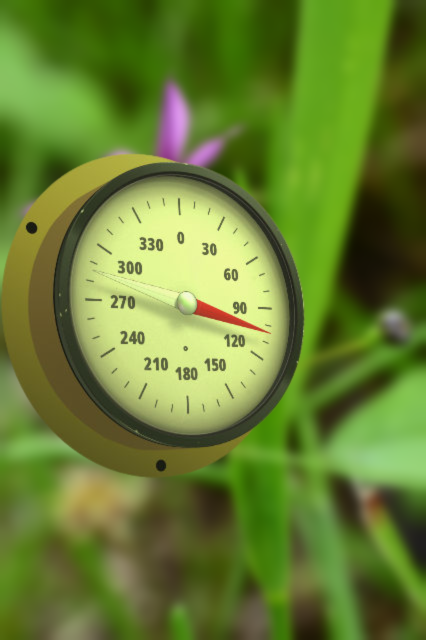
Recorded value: **105** °
